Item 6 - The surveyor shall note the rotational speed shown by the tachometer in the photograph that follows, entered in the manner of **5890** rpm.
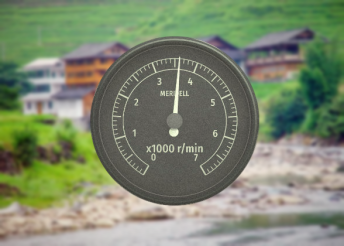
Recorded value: **3600** rpm
